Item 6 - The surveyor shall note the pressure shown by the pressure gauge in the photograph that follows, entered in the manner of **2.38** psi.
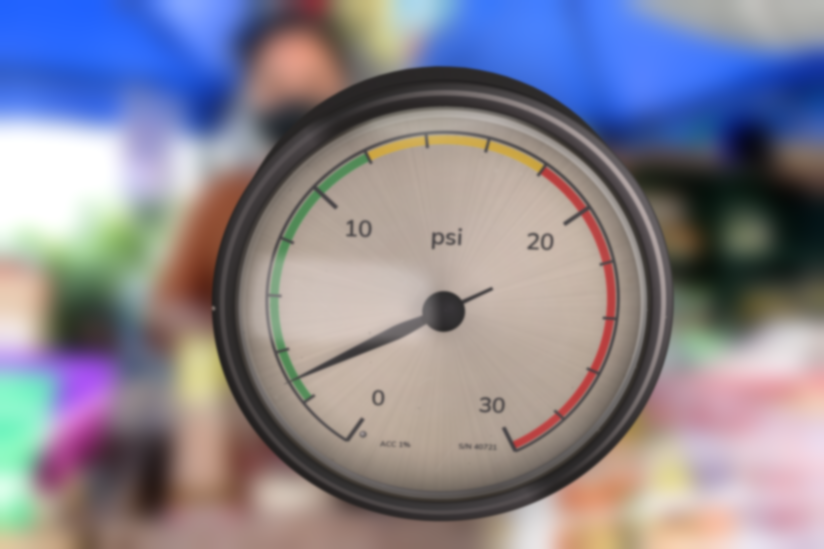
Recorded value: **3** psi
